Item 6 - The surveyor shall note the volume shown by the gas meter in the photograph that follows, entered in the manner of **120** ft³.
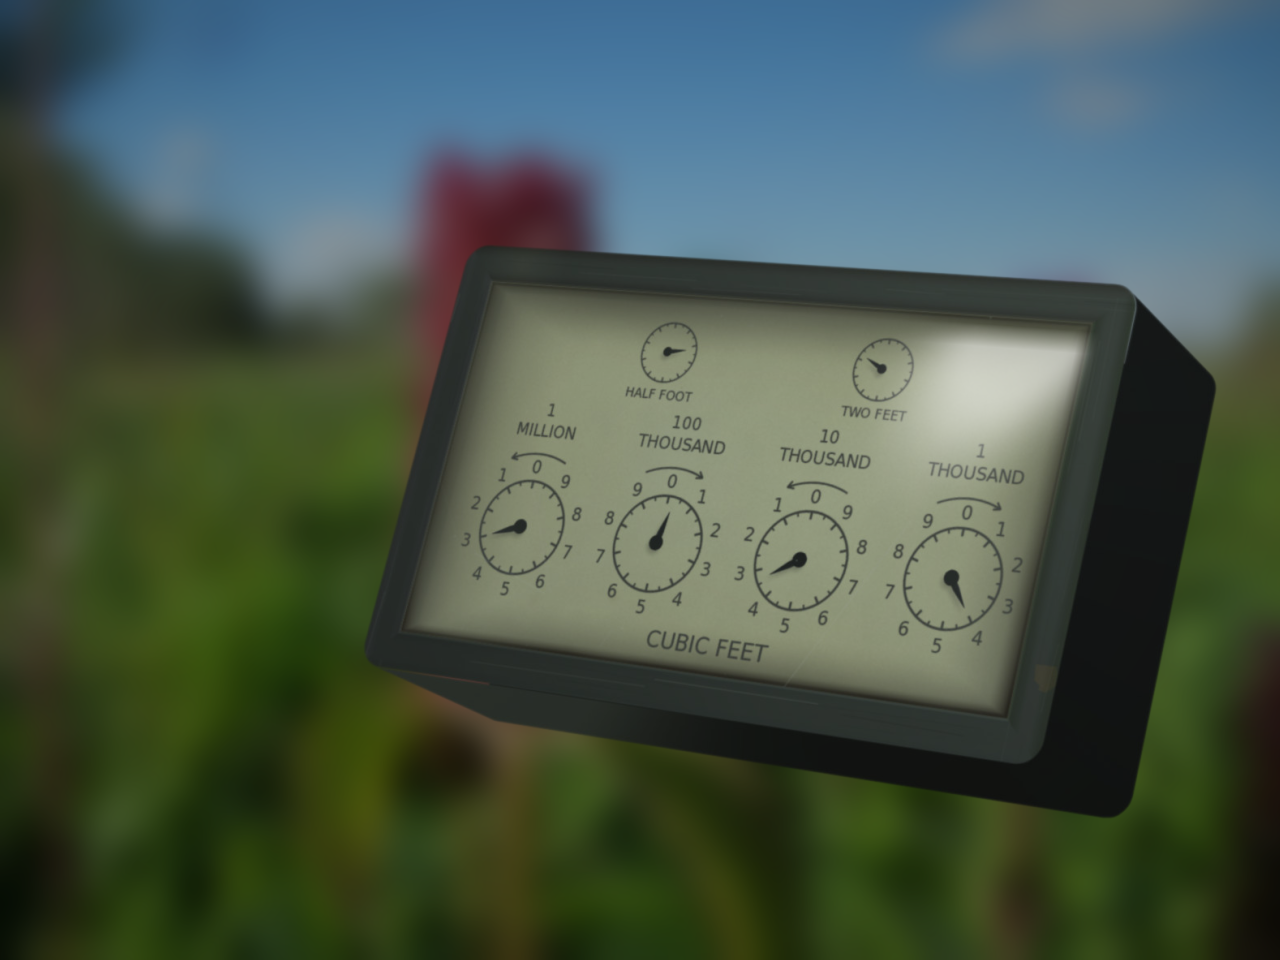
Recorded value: **303400** ft³
